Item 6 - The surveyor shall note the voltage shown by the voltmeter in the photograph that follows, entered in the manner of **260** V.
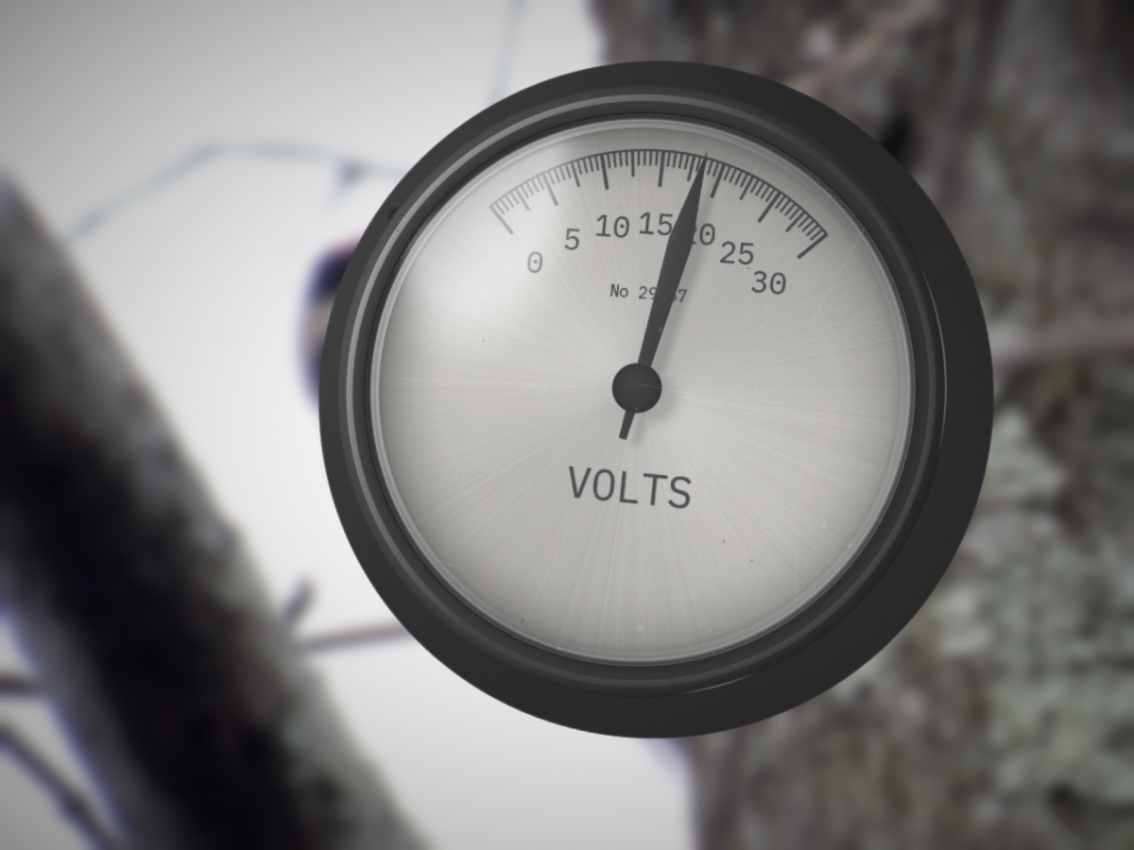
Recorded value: **18.5** V
